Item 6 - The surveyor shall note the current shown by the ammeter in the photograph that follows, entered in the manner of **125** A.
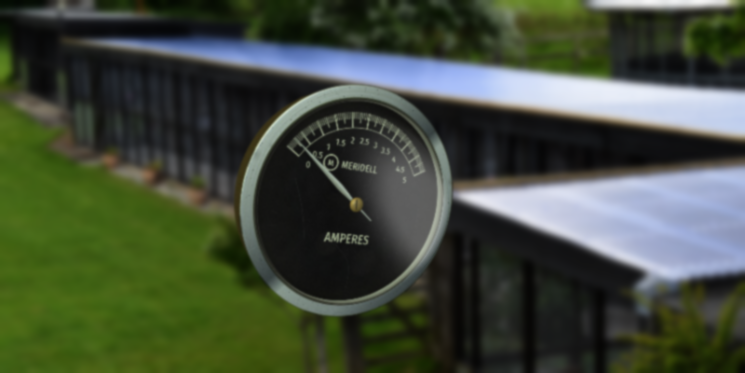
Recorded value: **0.25** A
